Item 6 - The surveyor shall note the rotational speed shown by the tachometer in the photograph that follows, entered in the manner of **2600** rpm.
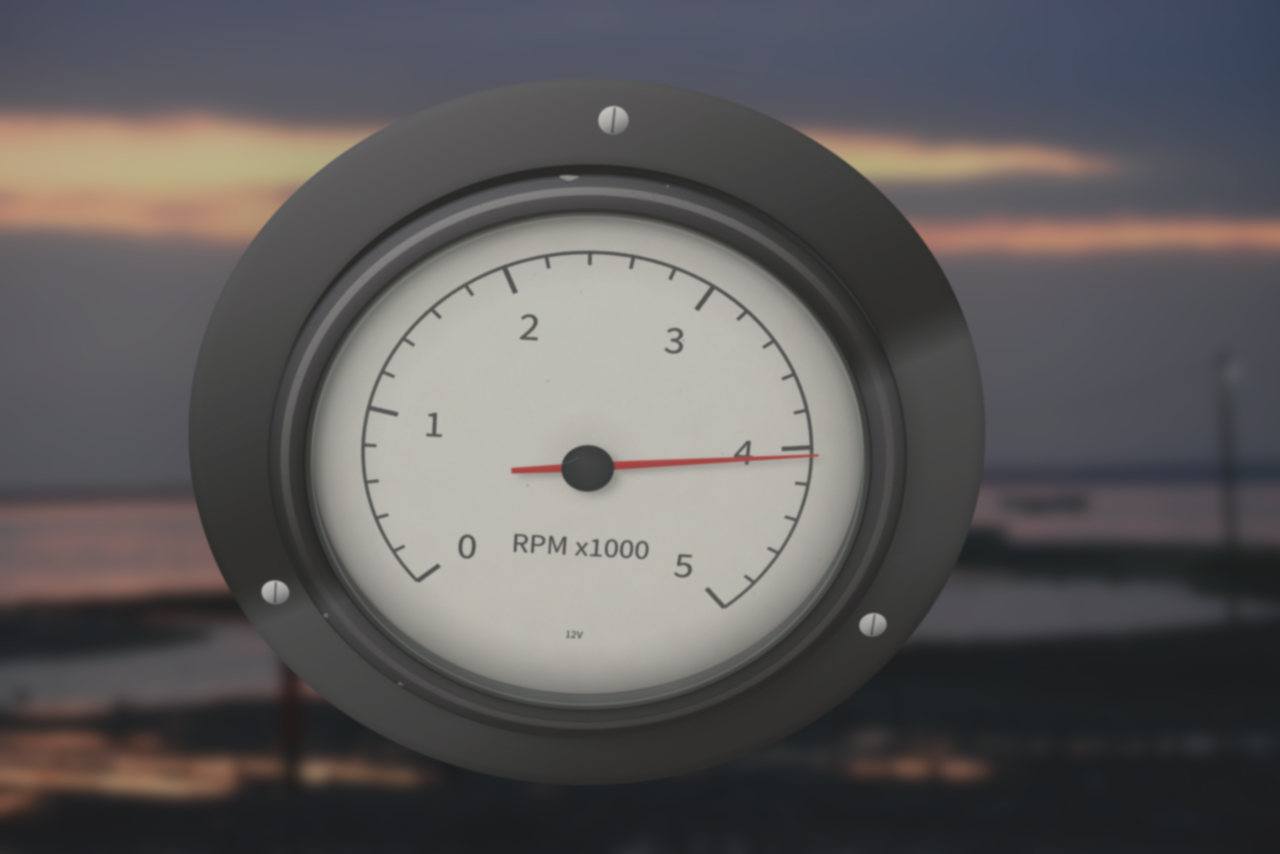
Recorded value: **4000** rpm
